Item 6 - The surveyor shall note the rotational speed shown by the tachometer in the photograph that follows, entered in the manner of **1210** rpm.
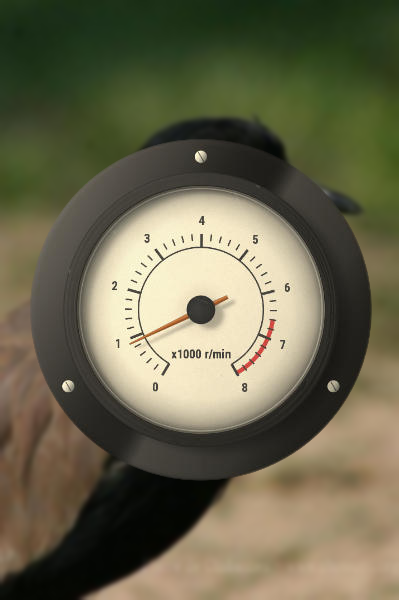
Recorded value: **900** rpm
